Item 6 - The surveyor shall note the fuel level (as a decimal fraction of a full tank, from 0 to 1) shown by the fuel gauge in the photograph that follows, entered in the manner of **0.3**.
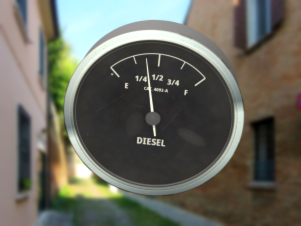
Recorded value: **0.375**
